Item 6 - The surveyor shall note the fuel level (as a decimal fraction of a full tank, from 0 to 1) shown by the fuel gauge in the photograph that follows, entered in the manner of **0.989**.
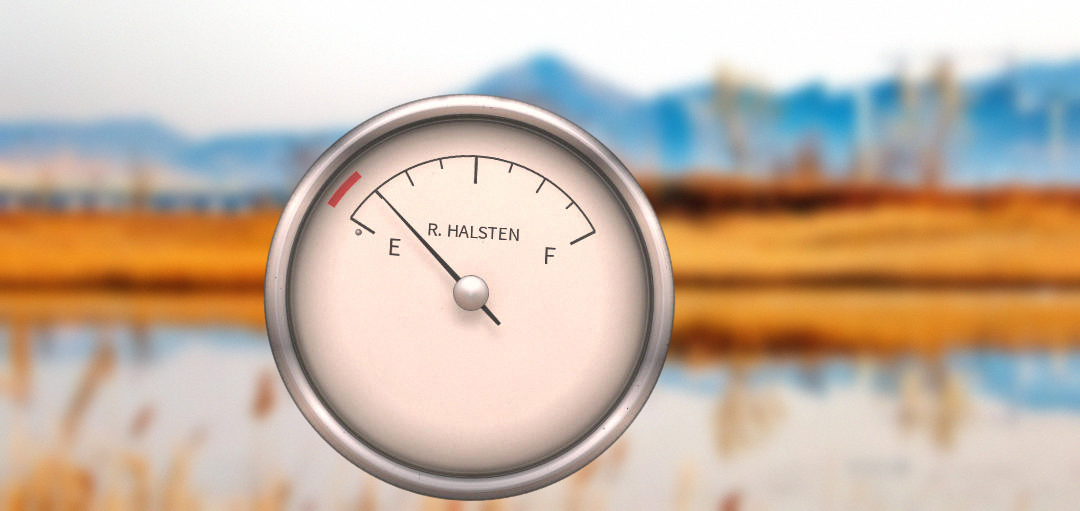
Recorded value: **0.125**
